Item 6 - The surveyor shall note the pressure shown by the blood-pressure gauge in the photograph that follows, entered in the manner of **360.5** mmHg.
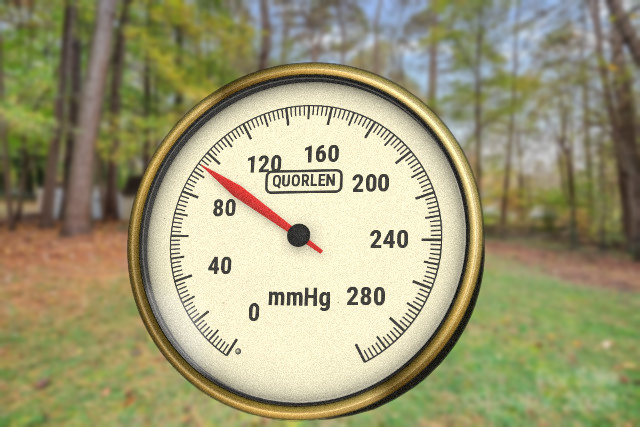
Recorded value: **94** mmHg
